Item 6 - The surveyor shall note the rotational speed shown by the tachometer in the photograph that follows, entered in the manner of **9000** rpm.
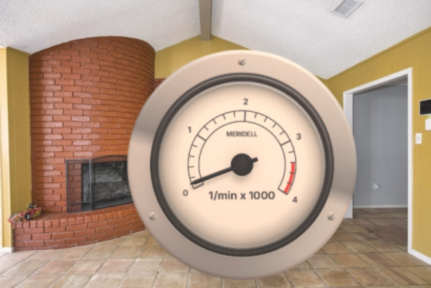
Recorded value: **100** rpm
